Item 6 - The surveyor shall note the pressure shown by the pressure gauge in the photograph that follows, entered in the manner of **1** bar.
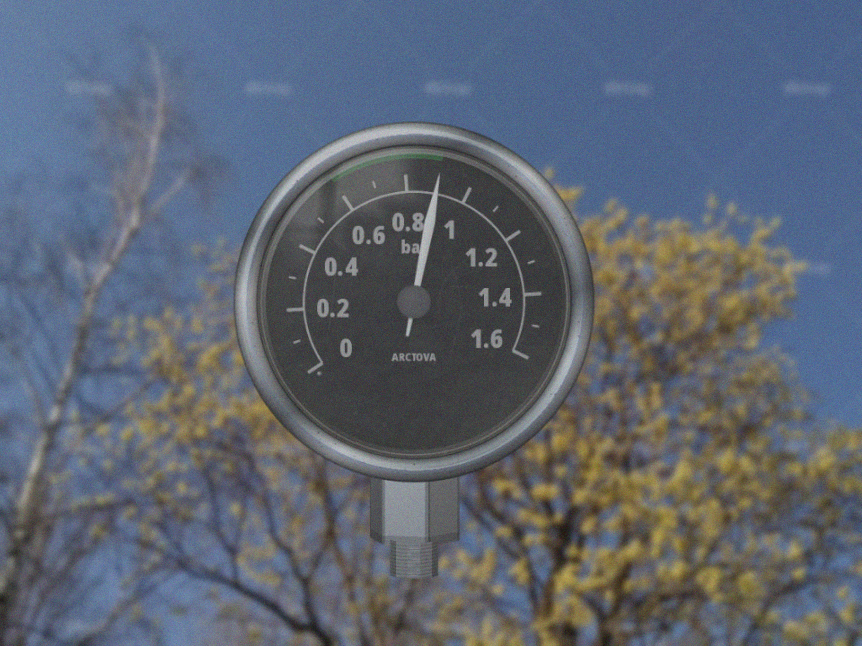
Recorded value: **0.9** bar
